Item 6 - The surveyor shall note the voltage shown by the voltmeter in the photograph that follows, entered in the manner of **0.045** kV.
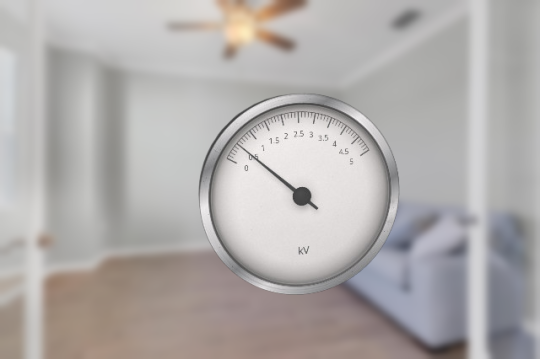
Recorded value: **0.5** kV
